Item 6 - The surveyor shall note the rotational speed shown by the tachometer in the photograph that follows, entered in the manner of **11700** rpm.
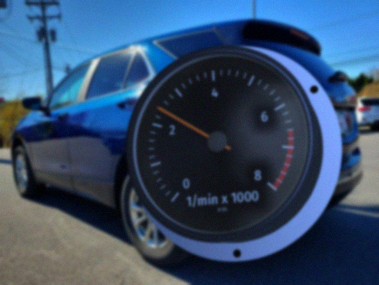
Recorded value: **2400** rpm
